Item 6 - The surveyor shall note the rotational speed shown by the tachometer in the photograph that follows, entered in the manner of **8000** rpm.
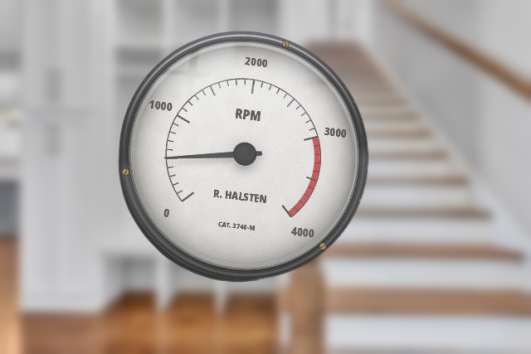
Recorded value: **500** rpm
